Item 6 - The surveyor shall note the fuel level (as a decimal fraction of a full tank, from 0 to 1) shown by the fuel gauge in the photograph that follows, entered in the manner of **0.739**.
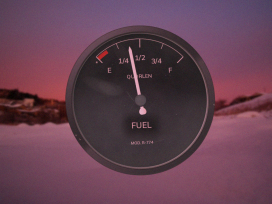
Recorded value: **0.375**
